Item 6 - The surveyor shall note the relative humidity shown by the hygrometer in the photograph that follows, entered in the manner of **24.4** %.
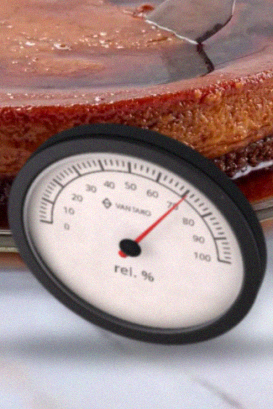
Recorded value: **70** %
